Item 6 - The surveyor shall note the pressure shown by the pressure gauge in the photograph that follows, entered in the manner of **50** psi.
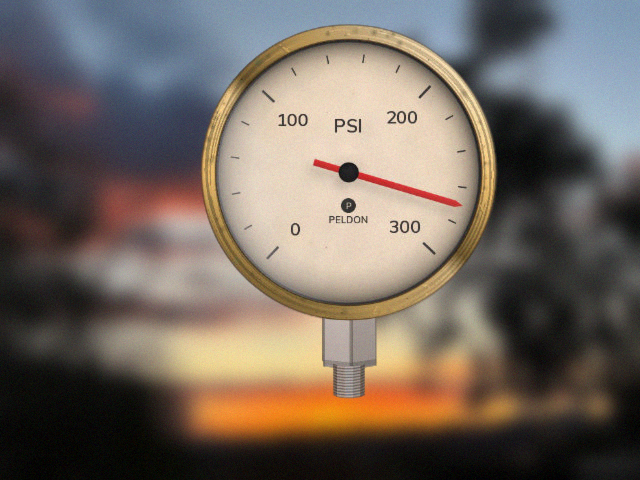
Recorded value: **270** psi
